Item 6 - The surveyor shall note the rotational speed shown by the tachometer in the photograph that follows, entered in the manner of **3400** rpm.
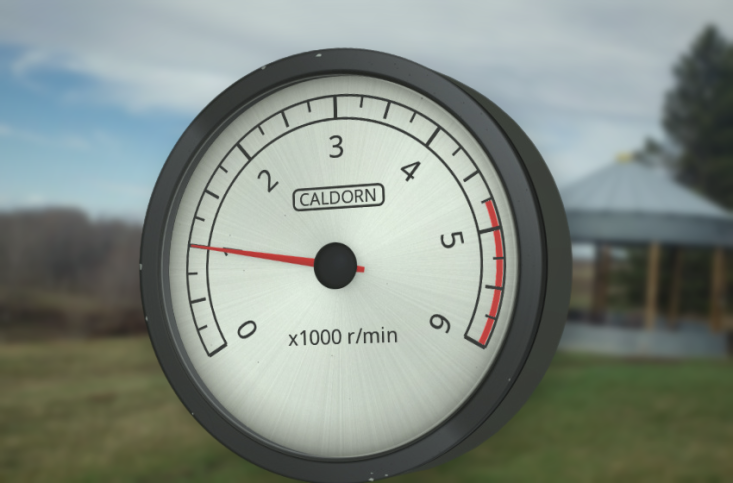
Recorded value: **1000** rpm
